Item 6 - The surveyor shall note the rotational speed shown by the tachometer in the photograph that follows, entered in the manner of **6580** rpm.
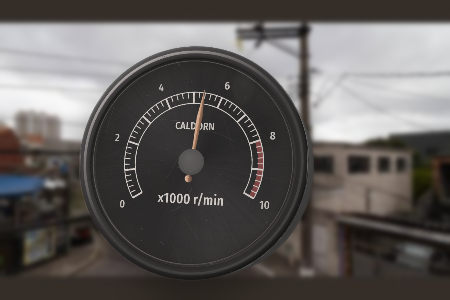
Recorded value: **5400** rpm
